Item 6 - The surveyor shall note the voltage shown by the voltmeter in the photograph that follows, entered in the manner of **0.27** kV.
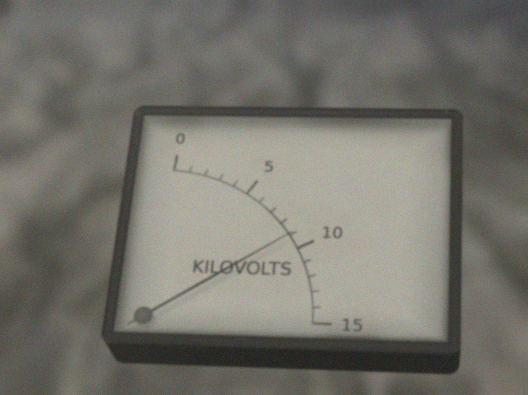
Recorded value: **9** kV
